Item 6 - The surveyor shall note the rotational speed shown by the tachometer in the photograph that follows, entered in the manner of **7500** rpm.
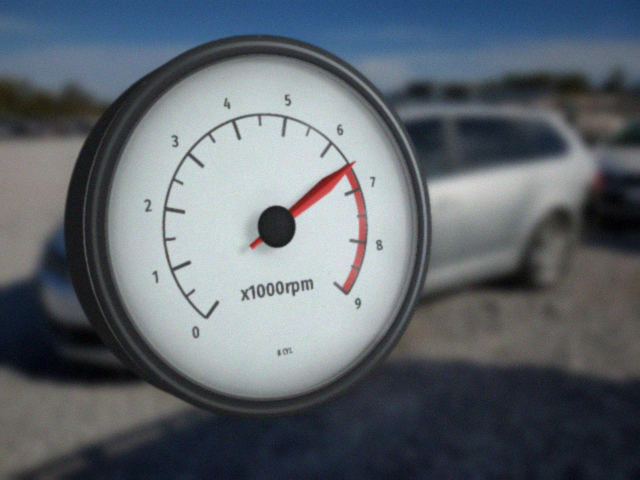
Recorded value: **6500** rpm
